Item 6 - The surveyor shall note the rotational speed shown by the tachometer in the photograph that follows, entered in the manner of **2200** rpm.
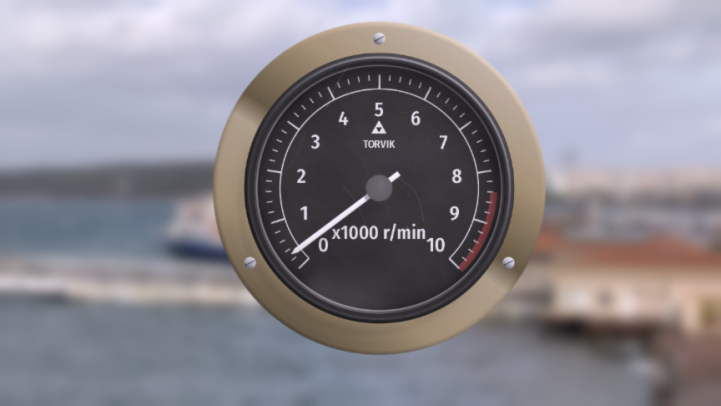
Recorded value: **300** rpm
